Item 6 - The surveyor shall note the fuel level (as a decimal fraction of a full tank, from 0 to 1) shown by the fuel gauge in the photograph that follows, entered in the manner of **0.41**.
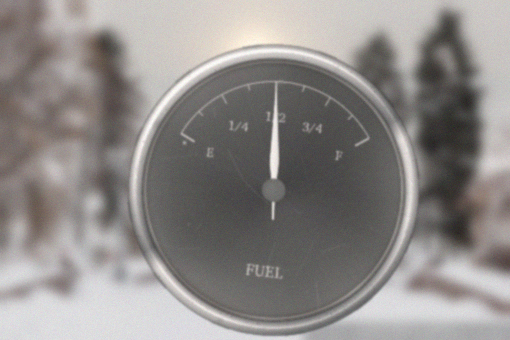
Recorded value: **0.5**
